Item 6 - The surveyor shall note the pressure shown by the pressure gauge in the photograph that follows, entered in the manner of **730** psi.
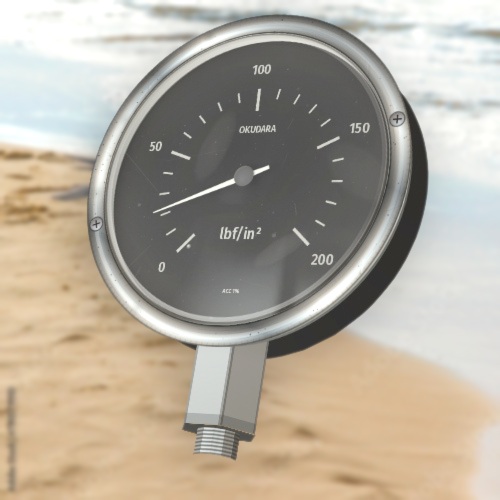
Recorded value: **20** psi
